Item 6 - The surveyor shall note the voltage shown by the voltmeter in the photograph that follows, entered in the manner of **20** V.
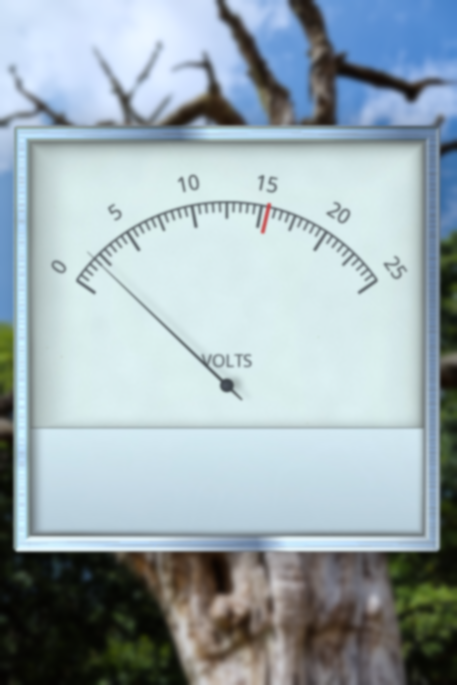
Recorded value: **2** V
